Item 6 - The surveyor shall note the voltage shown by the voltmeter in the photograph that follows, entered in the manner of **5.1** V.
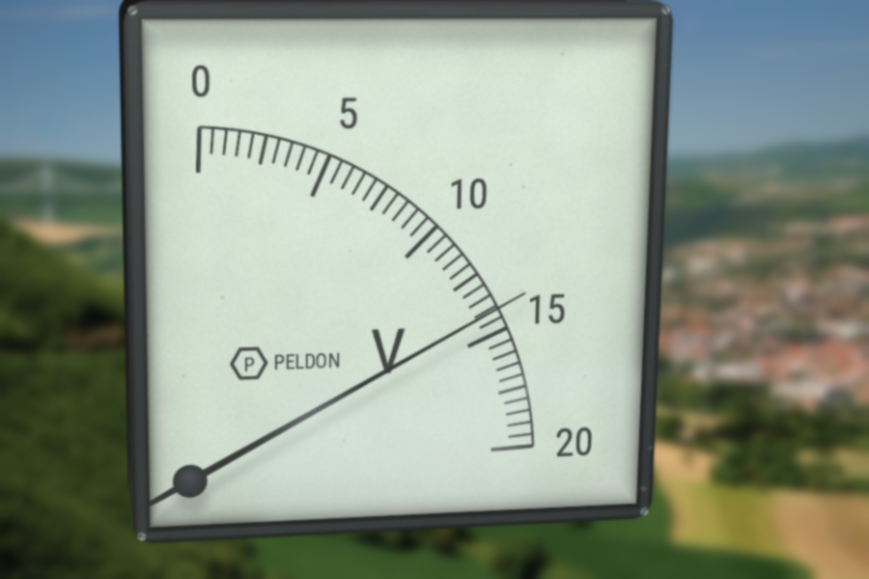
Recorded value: **14** V
